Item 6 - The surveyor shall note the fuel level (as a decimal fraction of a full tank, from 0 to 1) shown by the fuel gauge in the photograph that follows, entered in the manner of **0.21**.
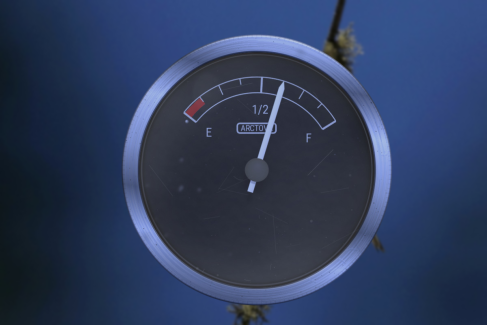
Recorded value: **0.625**
